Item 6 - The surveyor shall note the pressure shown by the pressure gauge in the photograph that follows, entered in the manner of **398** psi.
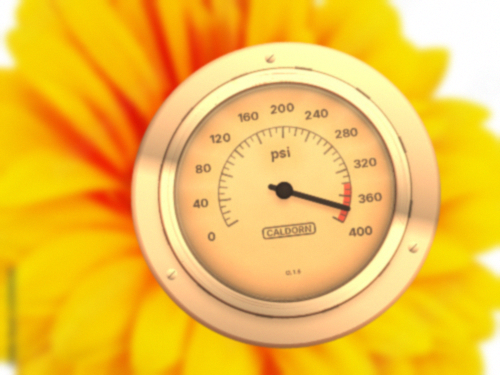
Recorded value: **380** psi
